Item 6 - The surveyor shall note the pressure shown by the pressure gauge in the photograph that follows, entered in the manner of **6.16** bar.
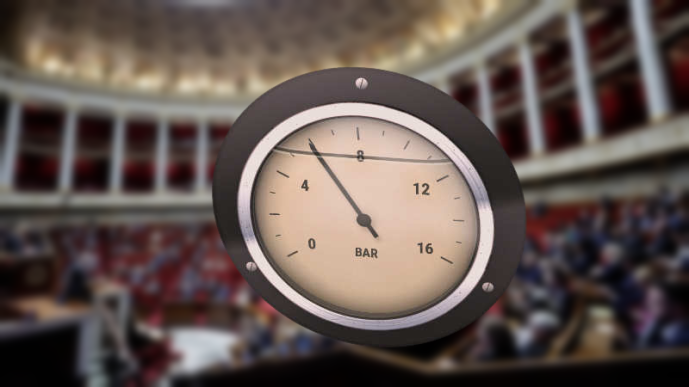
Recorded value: **6** bar
